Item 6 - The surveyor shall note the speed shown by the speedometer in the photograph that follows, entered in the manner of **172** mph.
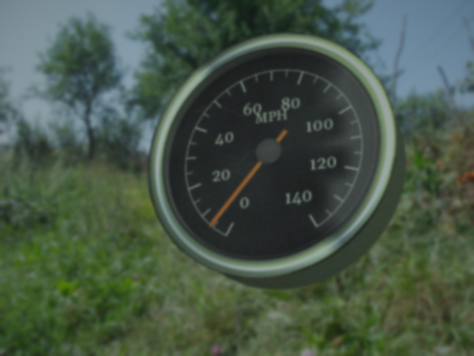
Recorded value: **5** mph
